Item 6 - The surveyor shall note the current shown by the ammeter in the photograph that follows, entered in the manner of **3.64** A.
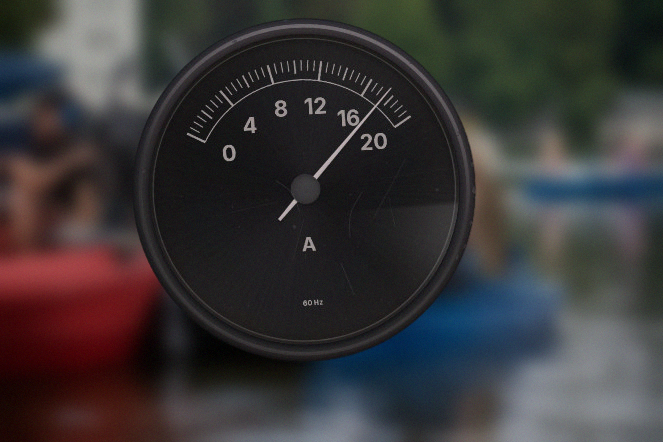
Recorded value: **17.5** A
